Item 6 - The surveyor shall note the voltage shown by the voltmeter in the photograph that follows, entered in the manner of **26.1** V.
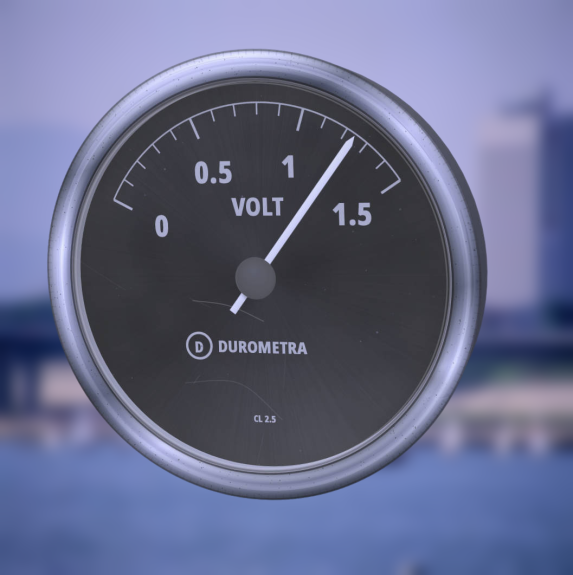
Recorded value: **1.25** V
